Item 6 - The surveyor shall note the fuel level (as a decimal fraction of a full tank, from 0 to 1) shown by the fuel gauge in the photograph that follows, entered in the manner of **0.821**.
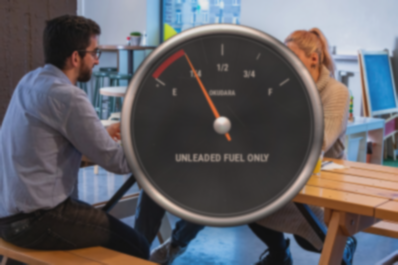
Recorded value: **0.25**
